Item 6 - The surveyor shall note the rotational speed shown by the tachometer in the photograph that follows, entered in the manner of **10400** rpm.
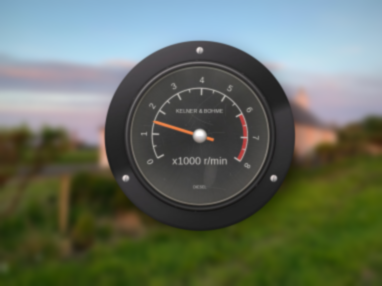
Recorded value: **1500** rpm
